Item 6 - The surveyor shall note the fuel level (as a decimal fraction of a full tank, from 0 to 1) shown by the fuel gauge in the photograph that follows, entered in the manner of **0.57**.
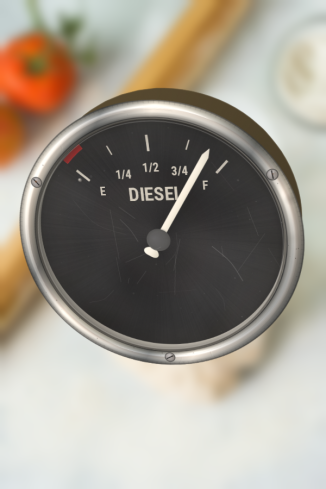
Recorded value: **0.875**
